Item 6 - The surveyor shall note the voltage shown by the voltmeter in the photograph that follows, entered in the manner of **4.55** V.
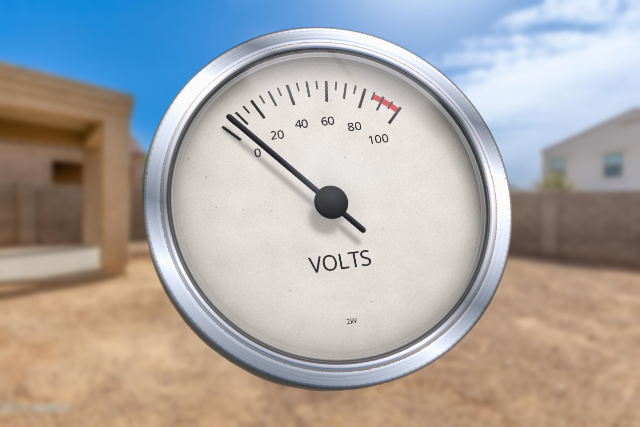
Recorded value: **5** V
